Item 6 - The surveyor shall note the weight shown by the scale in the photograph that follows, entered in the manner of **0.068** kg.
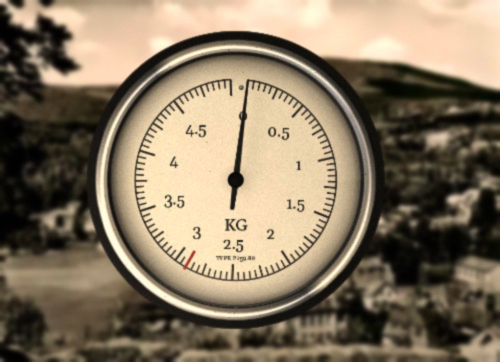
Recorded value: **0** kg
